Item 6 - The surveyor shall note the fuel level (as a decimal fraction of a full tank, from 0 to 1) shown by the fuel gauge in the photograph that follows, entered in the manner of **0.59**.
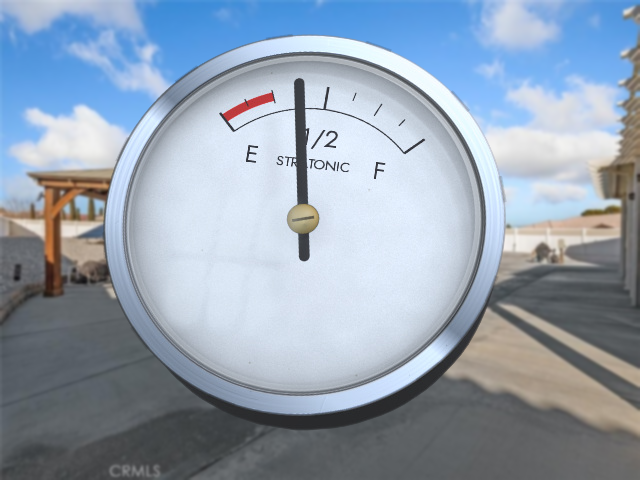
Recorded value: **0.375**
